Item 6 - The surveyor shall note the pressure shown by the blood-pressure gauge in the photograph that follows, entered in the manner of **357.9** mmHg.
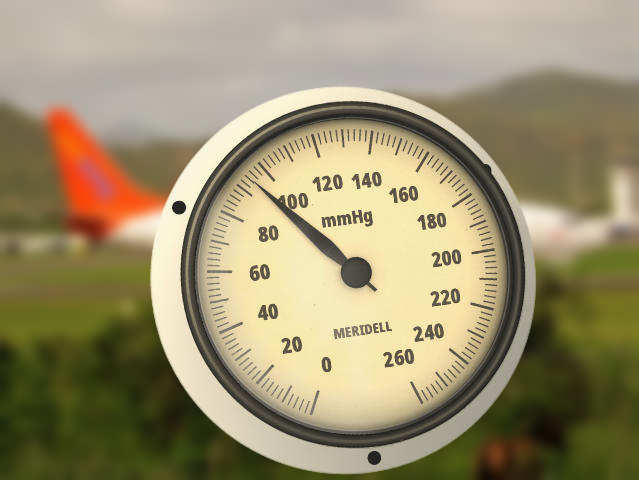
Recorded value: **94** mmHg
